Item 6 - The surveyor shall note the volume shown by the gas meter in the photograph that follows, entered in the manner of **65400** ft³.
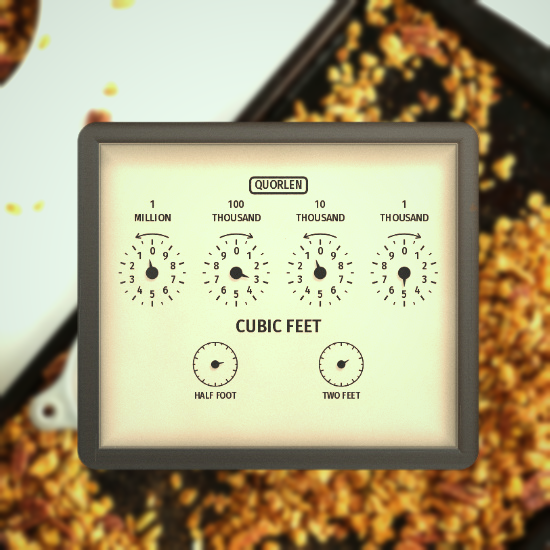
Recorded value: **30500** ft³
